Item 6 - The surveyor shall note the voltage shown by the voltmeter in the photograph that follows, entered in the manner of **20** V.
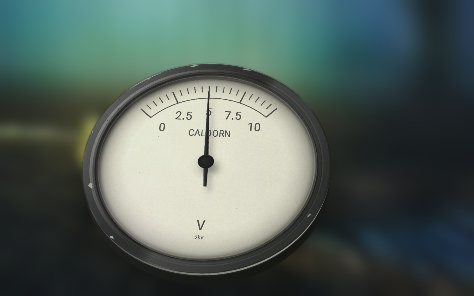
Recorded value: **5** V
